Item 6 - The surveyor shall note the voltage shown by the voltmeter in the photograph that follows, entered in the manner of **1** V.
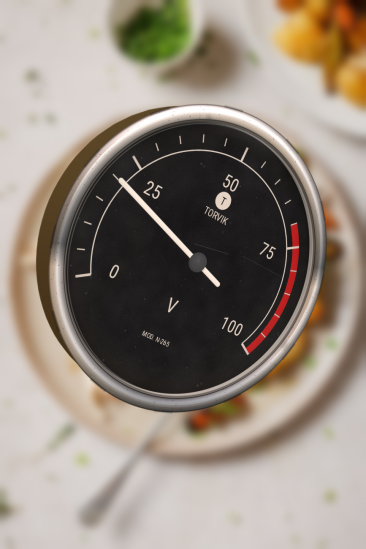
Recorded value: **20** V
